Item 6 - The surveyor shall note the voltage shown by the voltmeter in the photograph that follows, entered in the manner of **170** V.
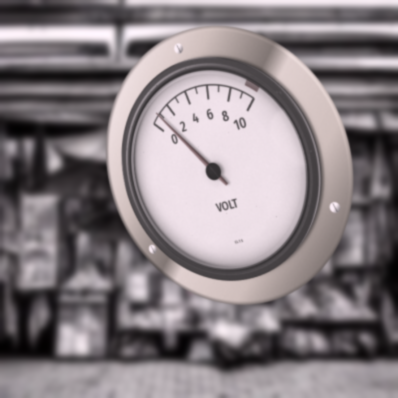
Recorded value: **1** V
